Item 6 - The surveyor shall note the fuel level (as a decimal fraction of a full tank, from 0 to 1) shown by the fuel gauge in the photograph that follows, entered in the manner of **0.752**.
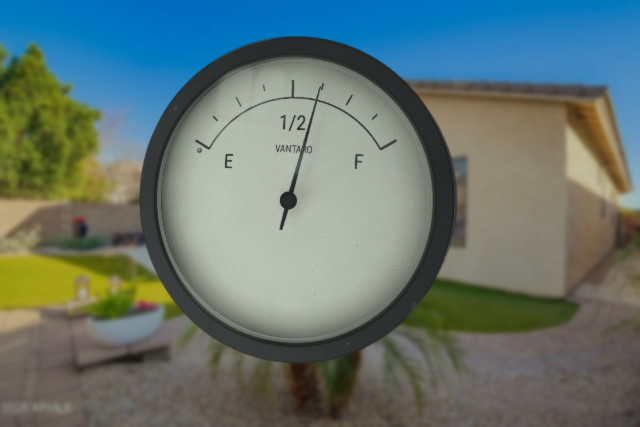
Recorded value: **0.625**
